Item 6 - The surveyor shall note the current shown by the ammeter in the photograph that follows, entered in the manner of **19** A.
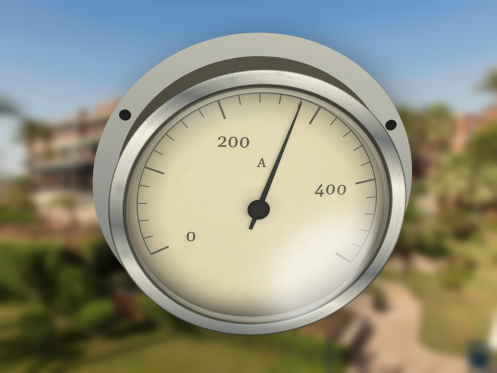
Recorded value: **280** A
